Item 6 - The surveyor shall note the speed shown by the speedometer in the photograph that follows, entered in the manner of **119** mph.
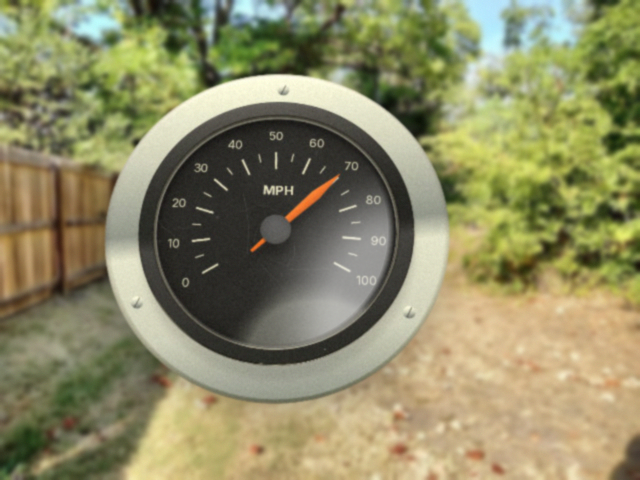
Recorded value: **70** mph
